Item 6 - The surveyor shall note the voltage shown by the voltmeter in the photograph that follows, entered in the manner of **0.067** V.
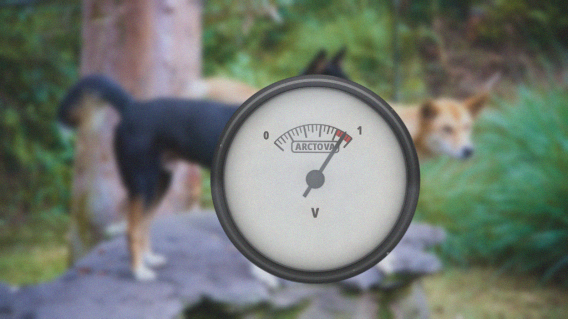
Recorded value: **0.9** V
